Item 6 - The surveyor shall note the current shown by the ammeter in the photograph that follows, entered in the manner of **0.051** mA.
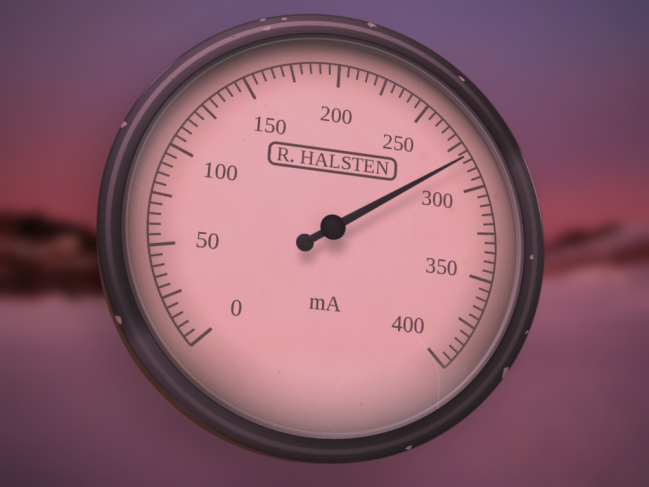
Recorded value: **282.5** mA
